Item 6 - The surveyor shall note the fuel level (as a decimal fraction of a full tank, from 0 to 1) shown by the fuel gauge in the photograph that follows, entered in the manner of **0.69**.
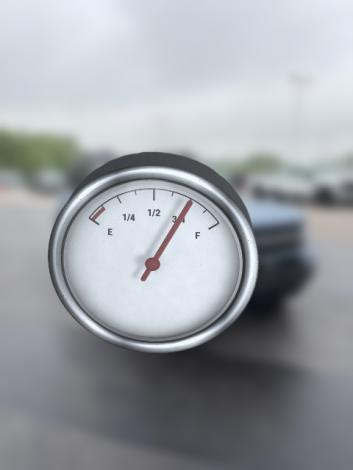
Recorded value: **0.75**
